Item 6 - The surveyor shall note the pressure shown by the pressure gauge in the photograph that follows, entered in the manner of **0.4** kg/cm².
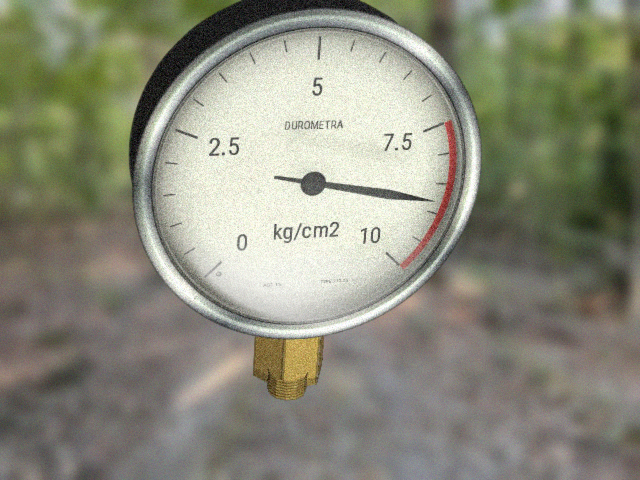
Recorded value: **8.75** kg/cm²
